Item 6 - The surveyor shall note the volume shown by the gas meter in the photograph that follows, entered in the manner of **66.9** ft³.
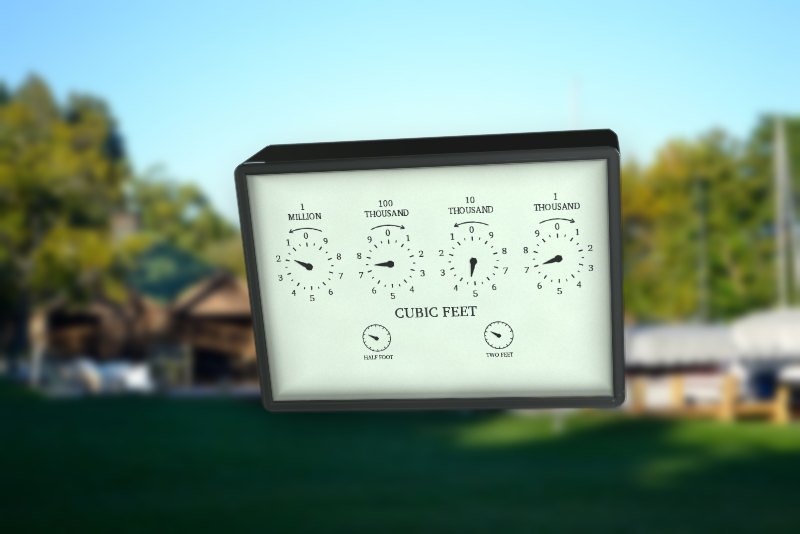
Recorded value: **174700** ft³
